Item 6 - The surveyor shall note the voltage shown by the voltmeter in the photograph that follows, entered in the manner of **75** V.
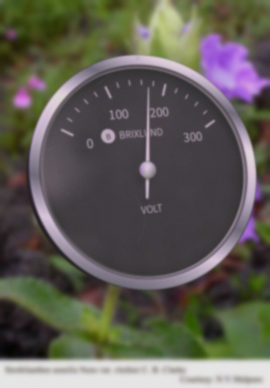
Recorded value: **170** V
